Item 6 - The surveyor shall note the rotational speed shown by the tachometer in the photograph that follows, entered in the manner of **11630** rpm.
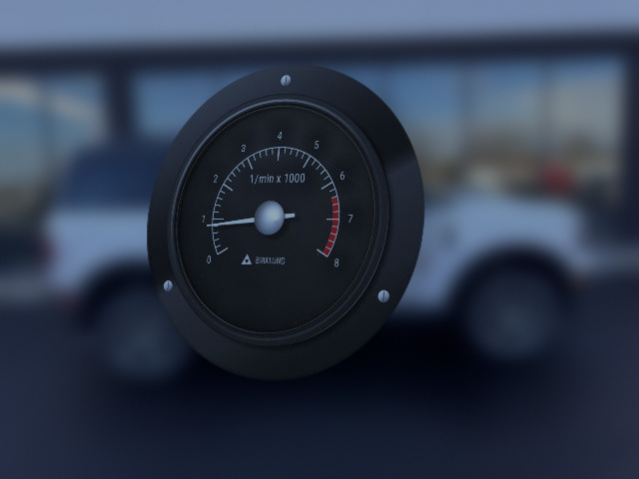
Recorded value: **800** rpm
